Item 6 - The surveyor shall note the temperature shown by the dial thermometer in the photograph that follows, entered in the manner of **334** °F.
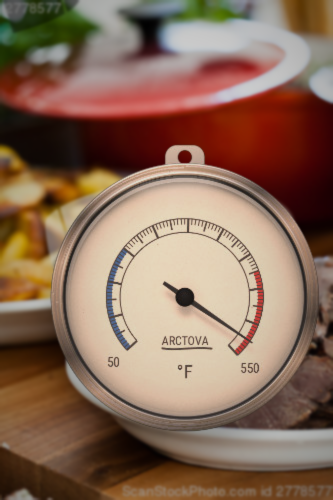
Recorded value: **525** °F
